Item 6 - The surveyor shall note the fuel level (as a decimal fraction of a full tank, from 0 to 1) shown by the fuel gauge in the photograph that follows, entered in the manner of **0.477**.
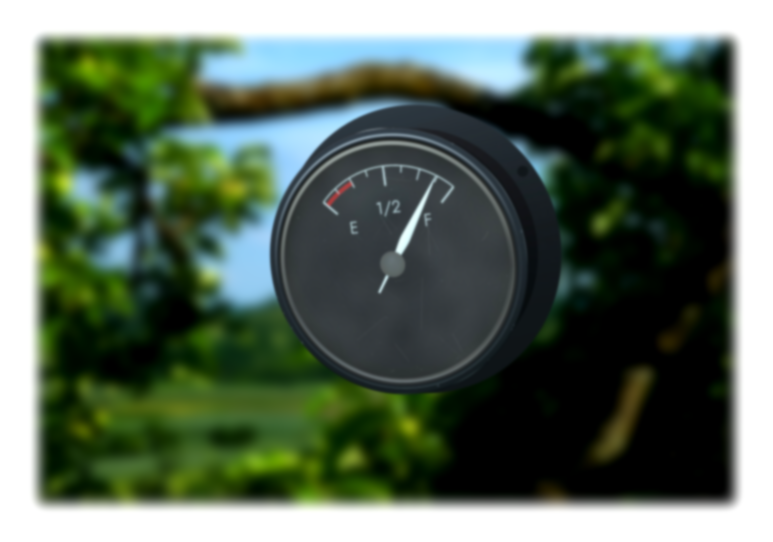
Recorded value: **0.875**
